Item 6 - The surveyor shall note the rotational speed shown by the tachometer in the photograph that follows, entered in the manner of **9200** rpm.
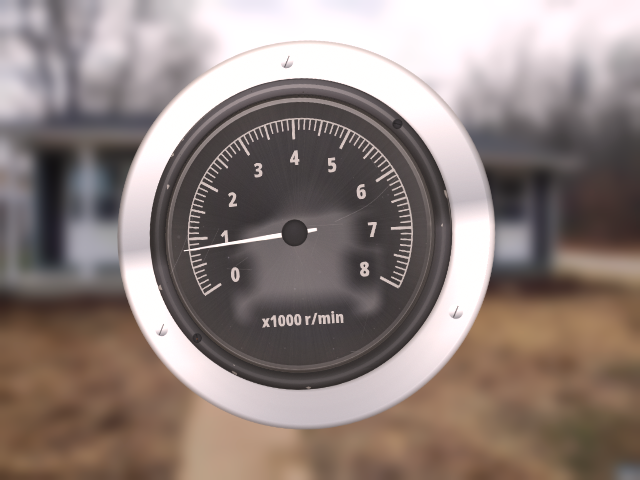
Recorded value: **800** rpm
